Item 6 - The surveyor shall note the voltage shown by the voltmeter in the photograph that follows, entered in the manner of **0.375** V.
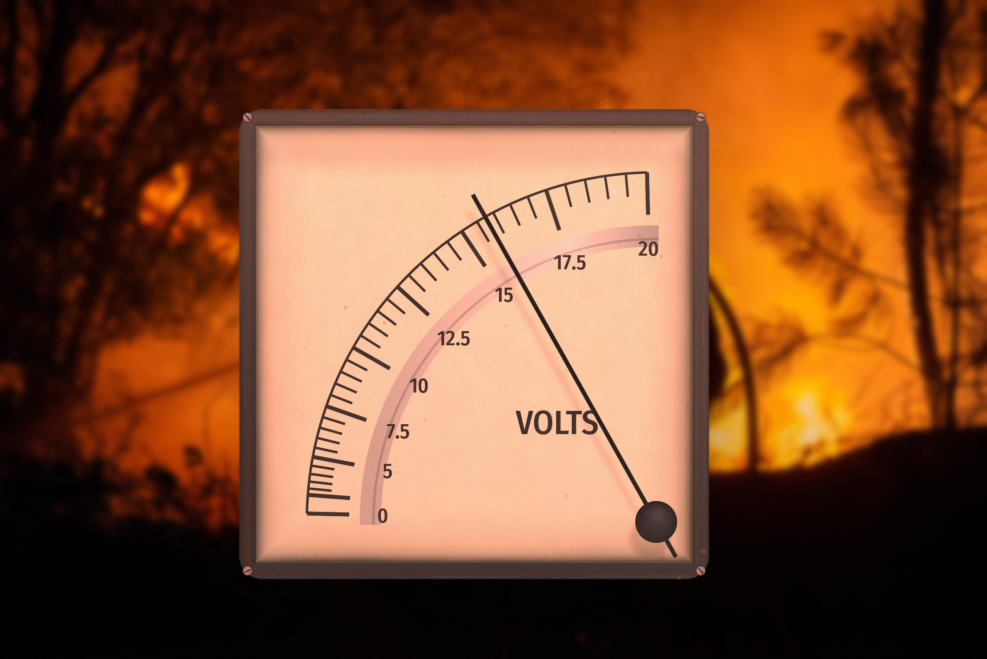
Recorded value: **15.75** V
